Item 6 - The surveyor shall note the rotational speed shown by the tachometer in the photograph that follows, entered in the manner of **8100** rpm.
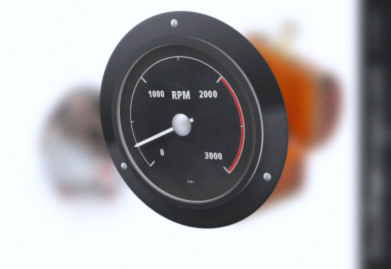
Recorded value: **250** rpm
